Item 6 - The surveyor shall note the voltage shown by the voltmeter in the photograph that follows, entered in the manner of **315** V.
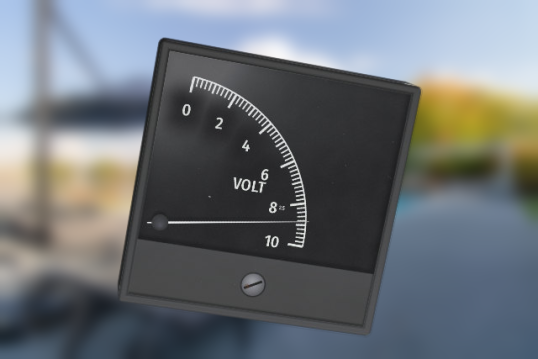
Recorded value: **8.8** V
